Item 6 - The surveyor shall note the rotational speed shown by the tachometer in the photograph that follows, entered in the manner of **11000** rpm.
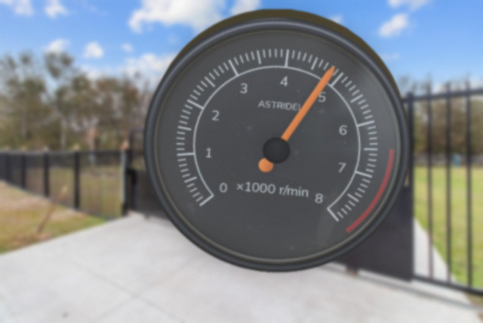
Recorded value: **4800** rpm
